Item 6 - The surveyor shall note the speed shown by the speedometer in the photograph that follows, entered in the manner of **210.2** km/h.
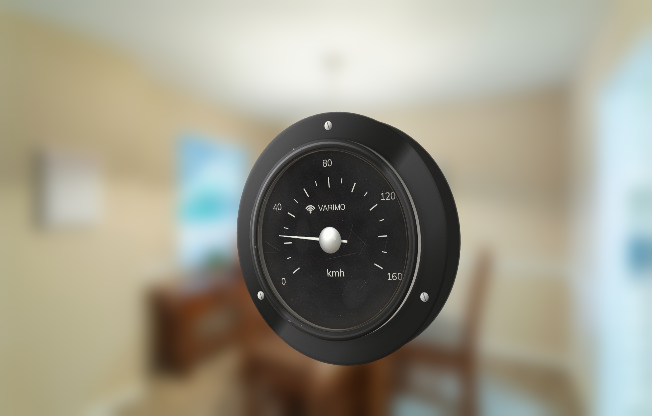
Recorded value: **25** km/h
